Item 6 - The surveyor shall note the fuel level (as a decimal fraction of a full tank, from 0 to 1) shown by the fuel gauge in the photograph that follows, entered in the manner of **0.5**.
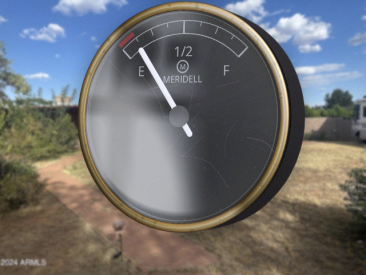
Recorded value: **0.125**
